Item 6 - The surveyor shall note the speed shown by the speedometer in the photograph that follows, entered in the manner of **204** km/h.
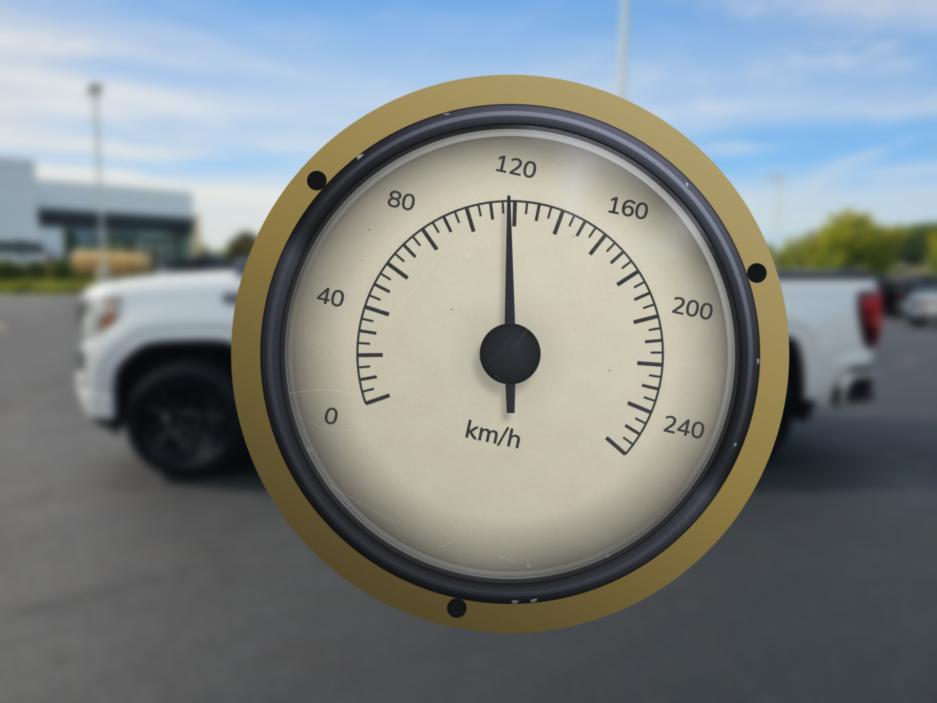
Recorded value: **117.5** km/h
